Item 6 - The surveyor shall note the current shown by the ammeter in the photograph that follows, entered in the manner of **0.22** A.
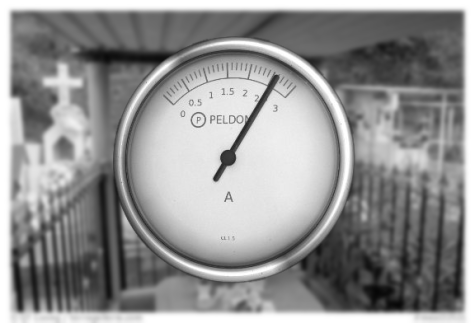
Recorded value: **2.6** A
